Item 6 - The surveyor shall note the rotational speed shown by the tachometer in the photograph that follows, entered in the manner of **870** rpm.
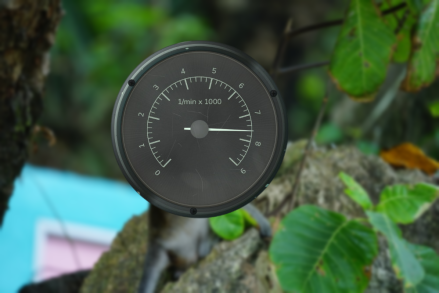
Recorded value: **7600** rpm
